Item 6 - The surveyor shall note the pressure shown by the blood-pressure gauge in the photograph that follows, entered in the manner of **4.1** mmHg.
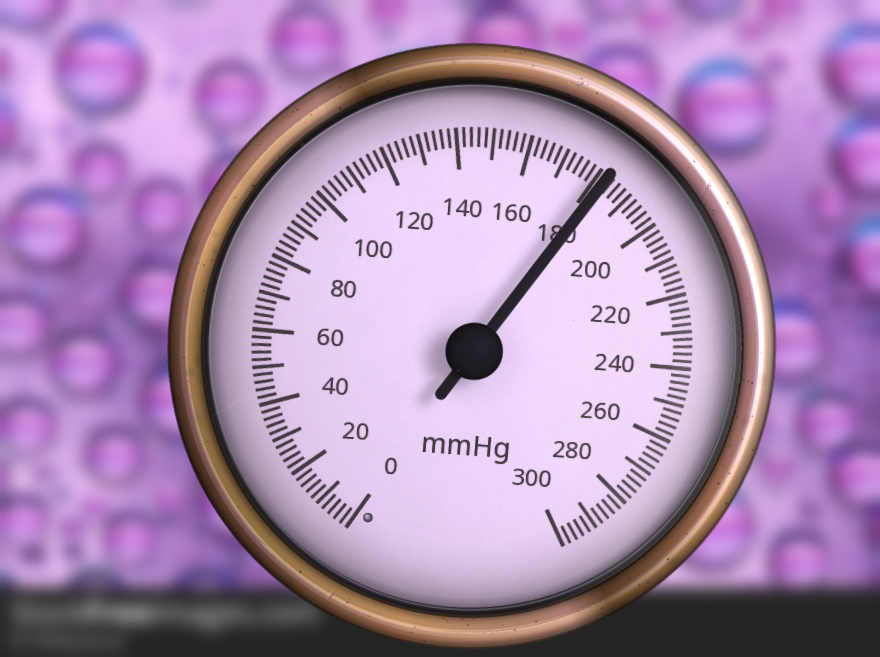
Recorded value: **182** mmHg
